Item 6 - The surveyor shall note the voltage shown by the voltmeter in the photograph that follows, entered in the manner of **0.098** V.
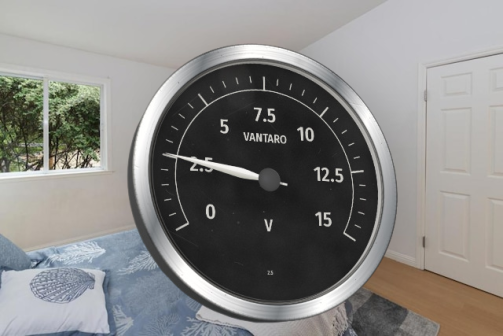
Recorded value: **2.5** V
